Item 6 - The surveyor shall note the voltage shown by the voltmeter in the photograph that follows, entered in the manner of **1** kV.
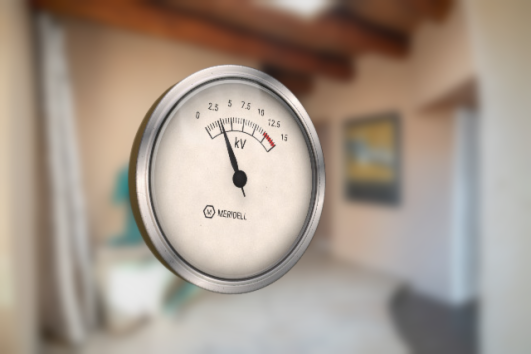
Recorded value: **2.5** kV
